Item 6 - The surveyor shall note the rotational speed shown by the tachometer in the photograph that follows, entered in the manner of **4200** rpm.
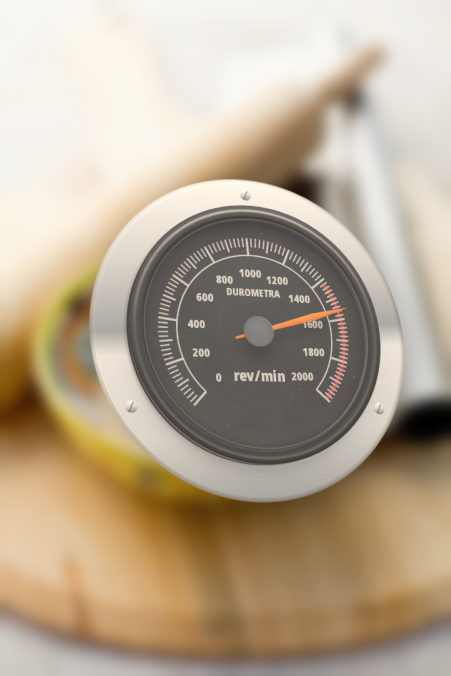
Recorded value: **1560** rpm
